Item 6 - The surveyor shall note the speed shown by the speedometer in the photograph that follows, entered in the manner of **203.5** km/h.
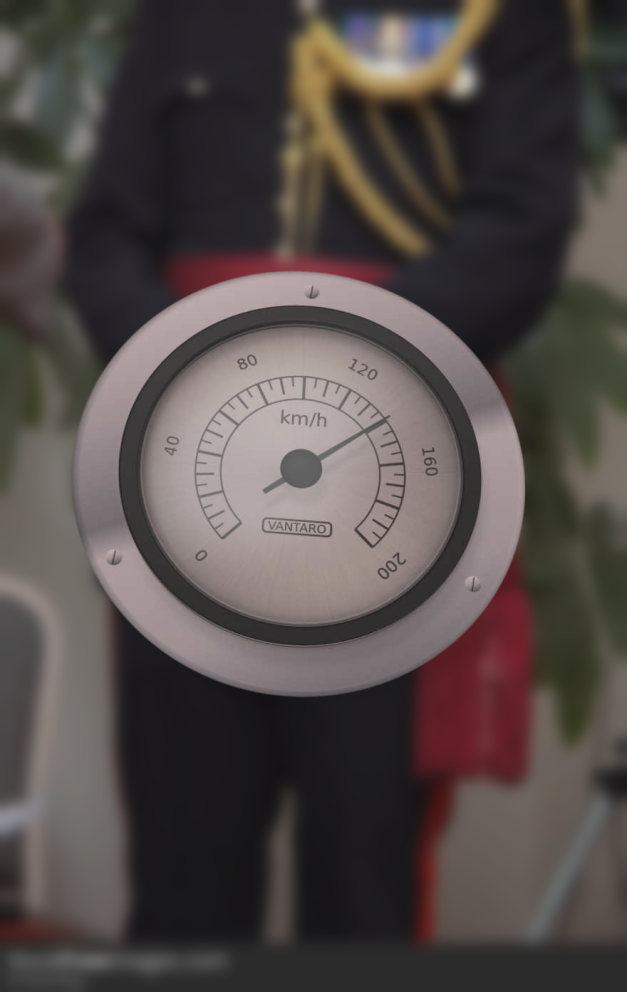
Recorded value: **140** km/h
